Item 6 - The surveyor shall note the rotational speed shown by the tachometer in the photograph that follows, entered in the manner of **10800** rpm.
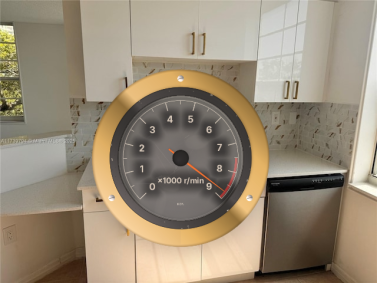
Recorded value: **8750** rpm
